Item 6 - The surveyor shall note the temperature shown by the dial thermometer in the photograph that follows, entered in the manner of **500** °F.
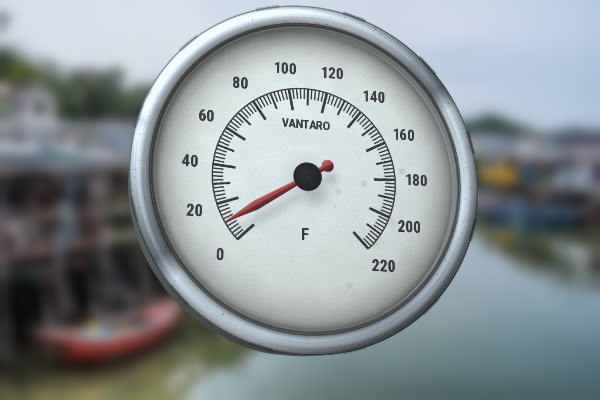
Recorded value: **10** °F
